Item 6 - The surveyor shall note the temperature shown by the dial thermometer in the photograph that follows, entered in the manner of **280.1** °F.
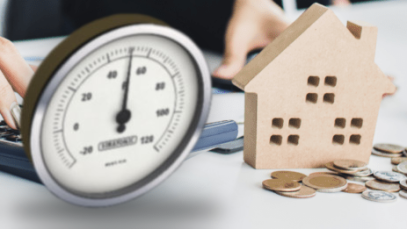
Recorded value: **50** °F
